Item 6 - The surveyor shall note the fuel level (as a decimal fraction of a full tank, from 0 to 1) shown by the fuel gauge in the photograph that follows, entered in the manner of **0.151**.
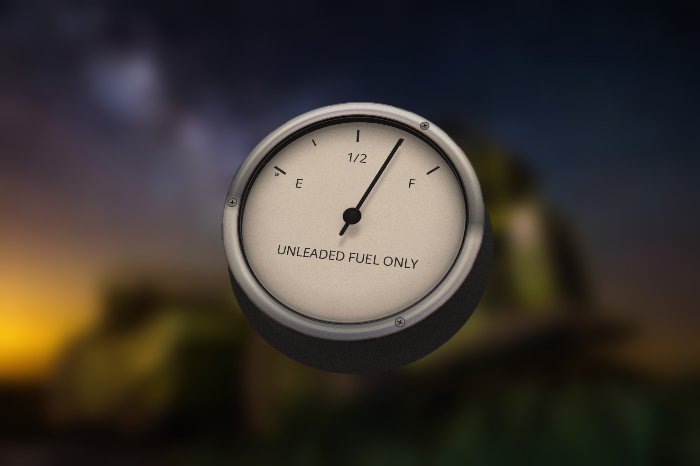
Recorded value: **0.75**
